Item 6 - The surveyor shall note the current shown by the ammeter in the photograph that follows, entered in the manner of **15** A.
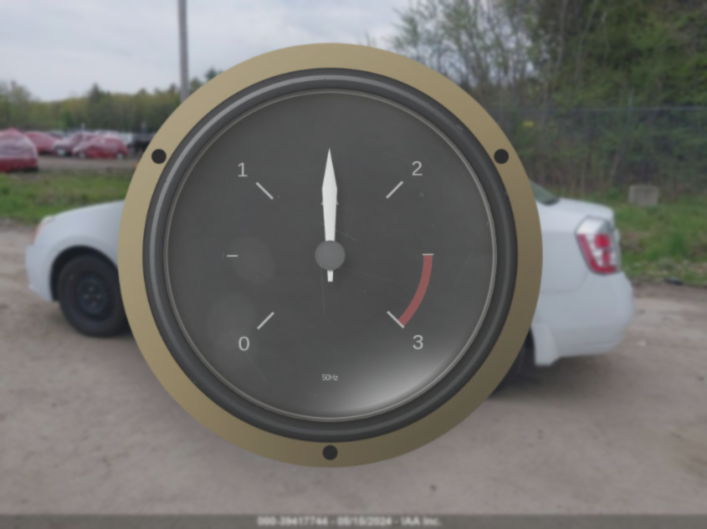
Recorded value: **1.5** A
